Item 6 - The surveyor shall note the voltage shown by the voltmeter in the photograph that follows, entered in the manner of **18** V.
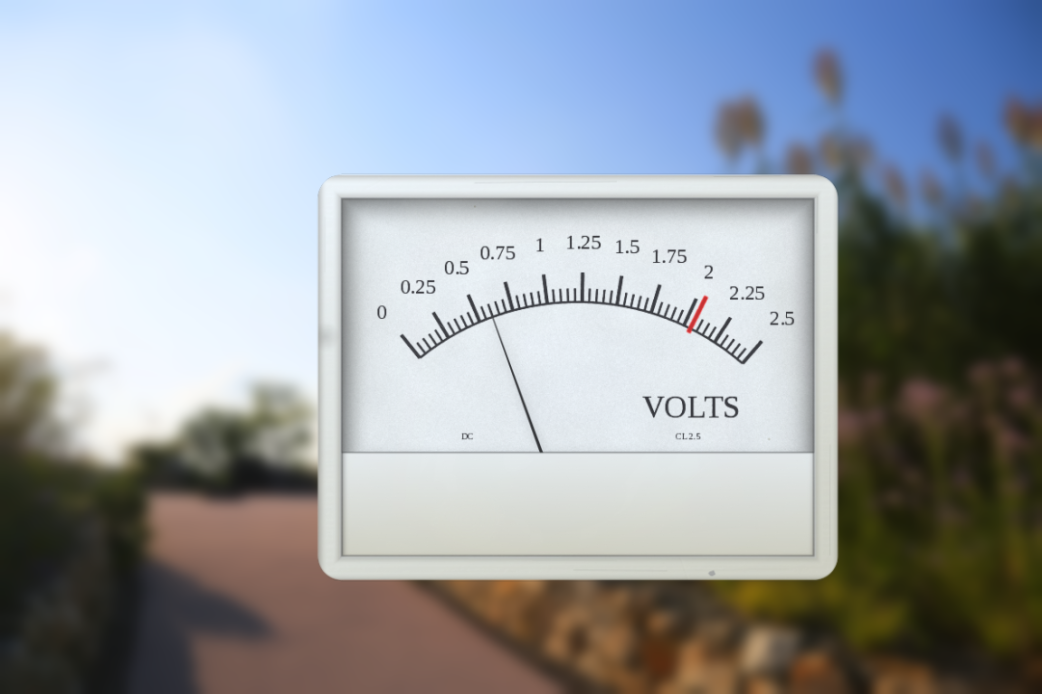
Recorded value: **0.6** V
